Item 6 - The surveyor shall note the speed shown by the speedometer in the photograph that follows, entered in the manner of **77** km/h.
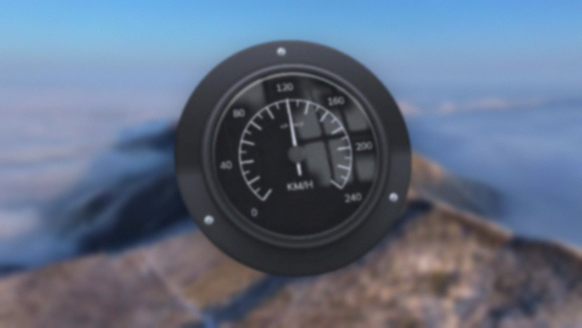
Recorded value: **120** km/h
